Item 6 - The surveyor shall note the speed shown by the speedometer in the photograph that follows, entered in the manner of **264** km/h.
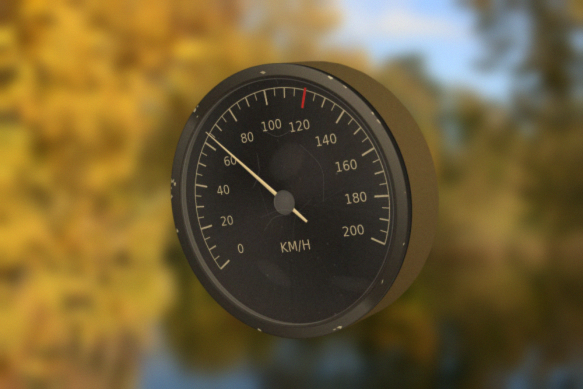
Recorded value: **65** km/h
